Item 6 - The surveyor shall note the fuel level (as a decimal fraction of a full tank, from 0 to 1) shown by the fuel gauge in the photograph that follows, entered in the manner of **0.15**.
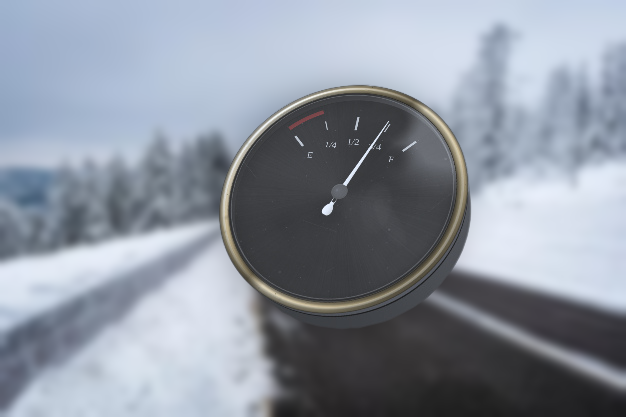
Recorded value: **0.75**
